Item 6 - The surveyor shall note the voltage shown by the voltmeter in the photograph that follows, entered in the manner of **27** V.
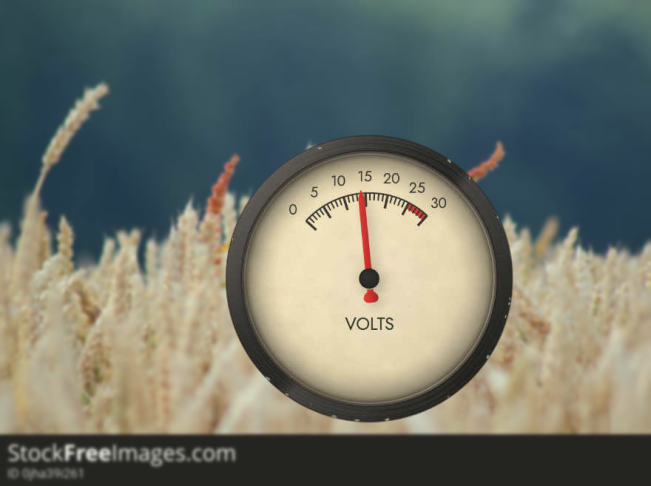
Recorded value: **14** V
